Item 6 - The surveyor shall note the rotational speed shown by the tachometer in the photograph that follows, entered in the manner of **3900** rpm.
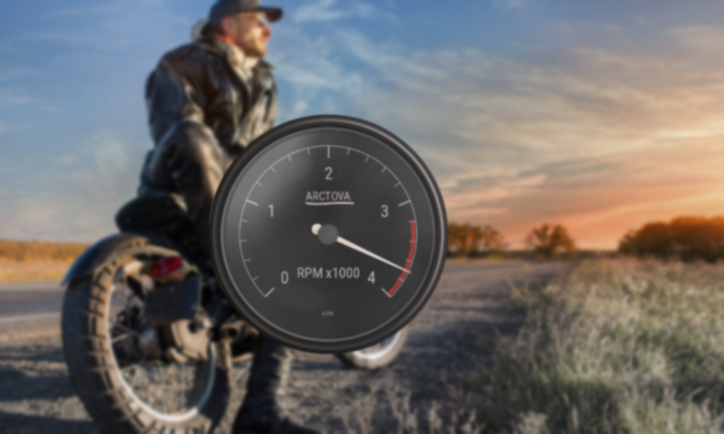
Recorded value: **3700** rpm
